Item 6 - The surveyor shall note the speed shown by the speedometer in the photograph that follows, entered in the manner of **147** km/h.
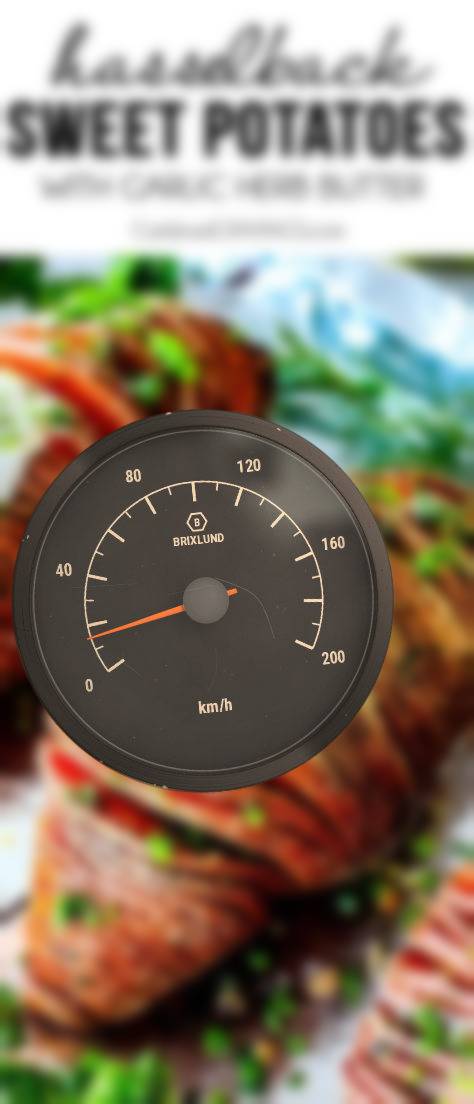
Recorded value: **15** km/h
